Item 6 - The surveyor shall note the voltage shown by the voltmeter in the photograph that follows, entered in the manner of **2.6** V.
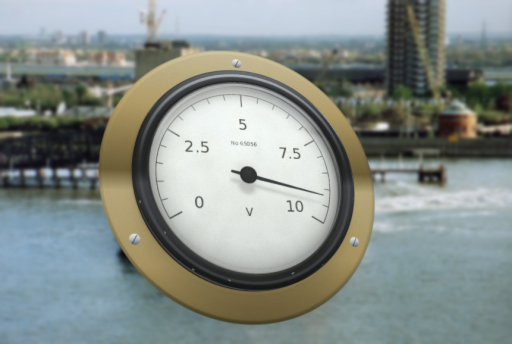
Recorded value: **9.25** V
